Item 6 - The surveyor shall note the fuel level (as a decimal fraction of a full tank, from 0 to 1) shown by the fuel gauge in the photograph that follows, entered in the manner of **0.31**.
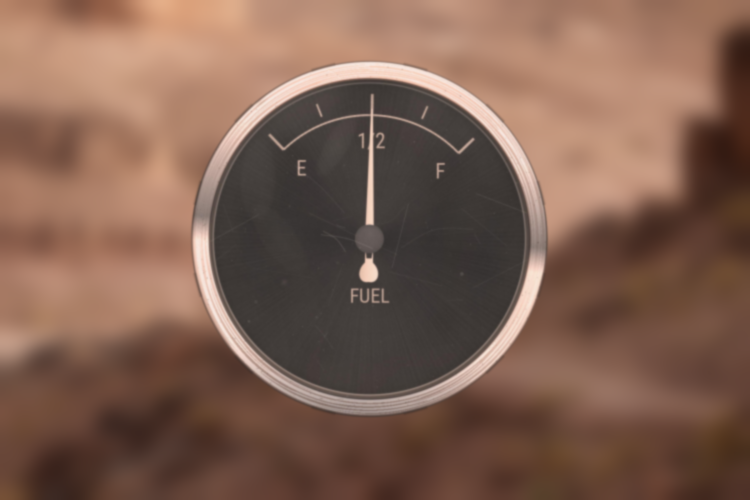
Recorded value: **0.5**
